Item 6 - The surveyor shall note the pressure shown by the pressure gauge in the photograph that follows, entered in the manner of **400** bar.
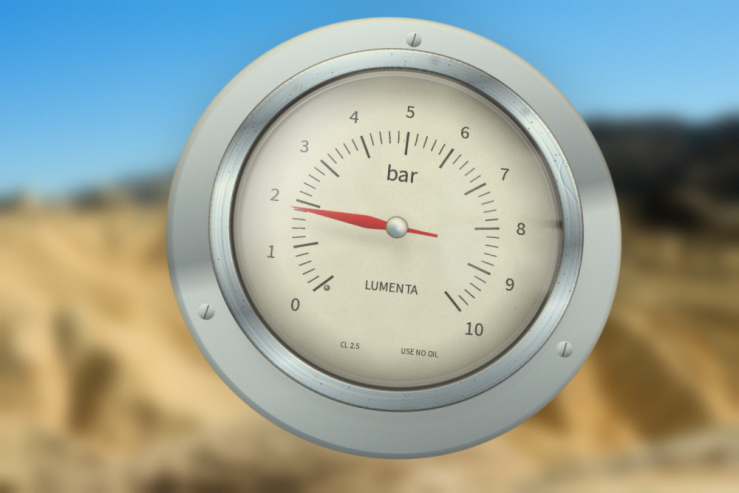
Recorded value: **1.8** bar
